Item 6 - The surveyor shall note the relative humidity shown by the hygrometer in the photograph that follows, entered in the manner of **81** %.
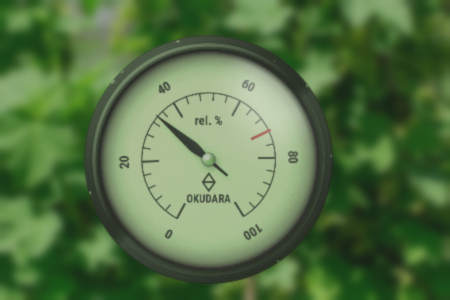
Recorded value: **34** %
